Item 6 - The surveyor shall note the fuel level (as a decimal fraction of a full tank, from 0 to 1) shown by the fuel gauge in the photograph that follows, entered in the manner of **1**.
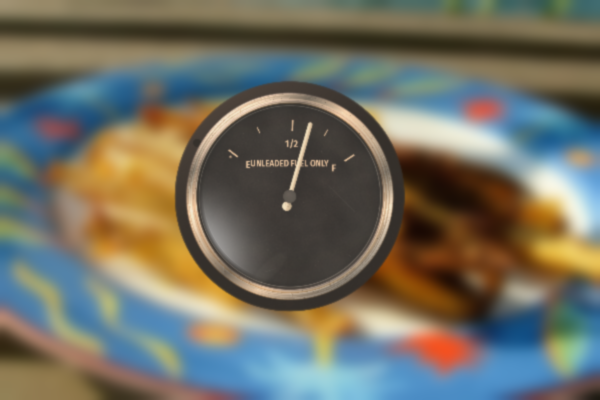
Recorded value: **0.625**
